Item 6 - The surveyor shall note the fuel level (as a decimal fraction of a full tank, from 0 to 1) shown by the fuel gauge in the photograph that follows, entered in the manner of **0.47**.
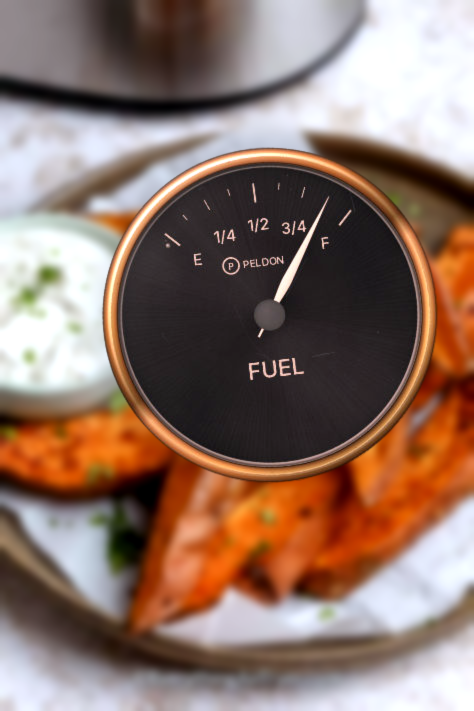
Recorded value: **0.875**
